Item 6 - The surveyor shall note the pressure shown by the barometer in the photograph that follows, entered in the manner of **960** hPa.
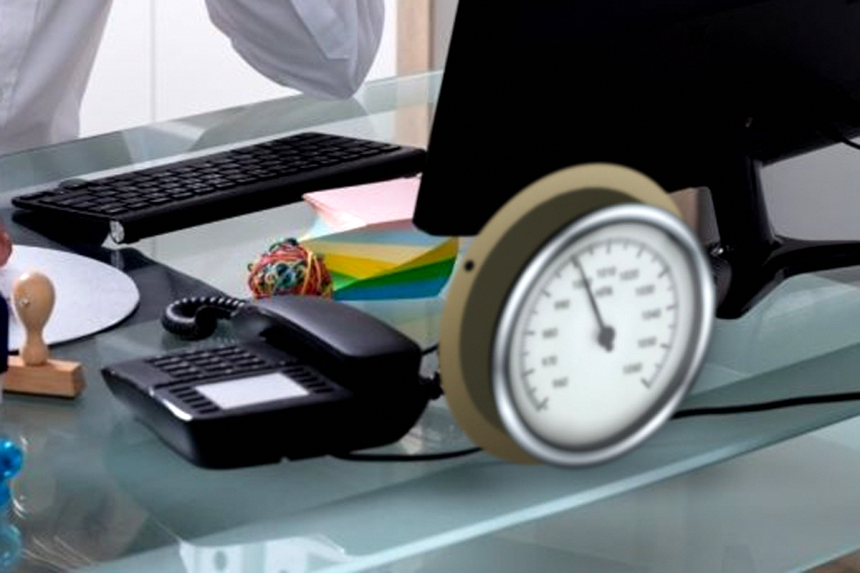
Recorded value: **1000** hPa
